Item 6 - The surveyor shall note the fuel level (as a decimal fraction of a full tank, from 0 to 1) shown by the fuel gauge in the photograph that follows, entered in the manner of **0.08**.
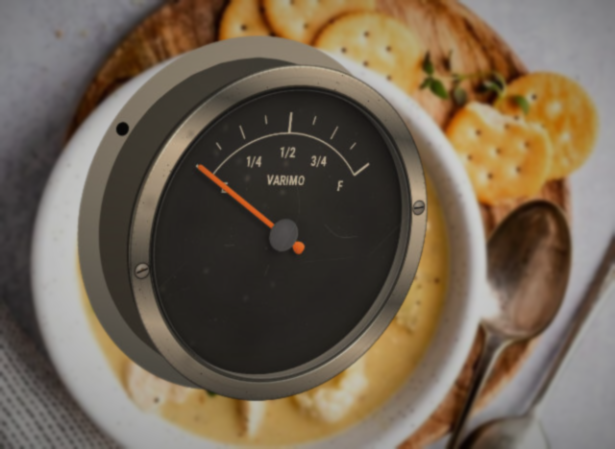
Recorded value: **0**
